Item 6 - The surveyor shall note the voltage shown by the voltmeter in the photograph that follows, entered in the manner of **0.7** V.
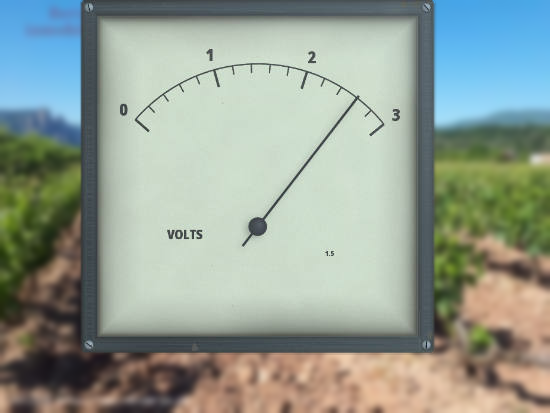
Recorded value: **2.6** V
